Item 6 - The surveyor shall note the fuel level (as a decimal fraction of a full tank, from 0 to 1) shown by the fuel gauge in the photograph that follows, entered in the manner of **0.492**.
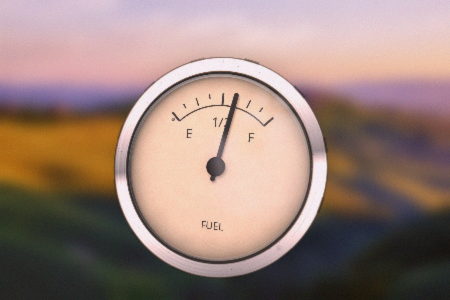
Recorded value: **0.625**
